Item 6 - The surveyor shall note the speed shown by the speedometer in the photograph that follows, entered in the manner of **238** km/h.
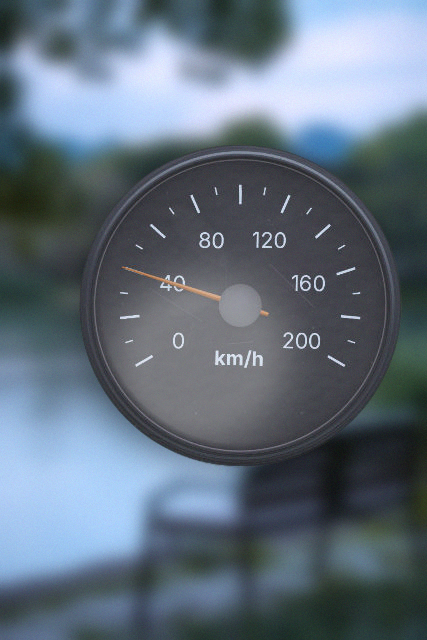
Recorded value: **40** km/h
